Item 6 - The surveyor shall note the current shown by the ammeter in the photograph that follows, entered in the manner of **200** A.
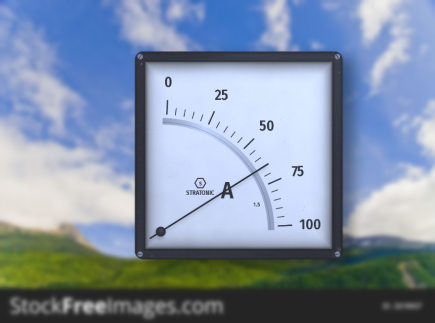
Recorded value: **65** A
